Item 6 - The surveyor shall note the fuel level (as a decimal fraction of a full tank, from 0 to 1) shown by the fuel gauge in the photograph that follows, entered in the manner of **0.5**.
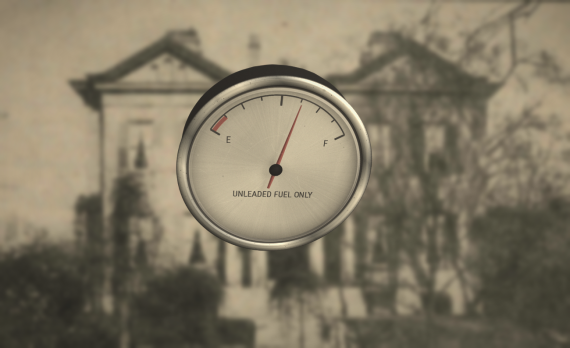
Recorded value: **0.625**
